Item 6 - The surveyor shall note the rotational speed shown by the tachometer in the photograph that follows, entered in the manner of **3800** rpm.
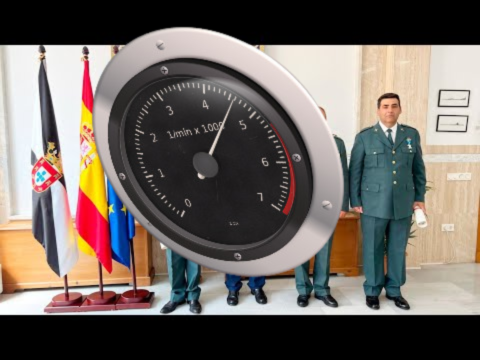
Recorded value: **4600** rpm
